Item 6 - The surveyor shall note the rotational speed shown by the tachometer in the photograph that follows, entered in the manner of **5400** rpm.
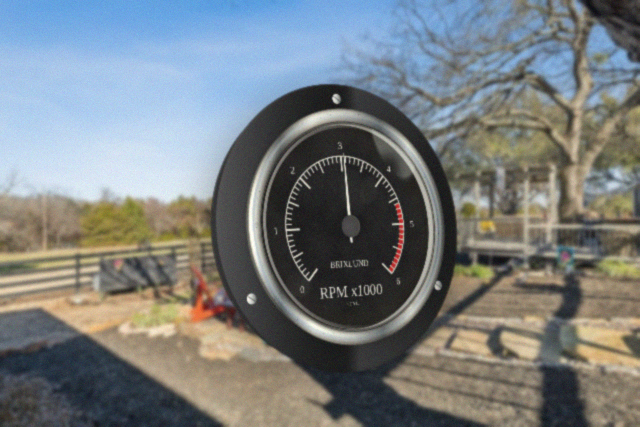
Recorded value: **3000** rpm
